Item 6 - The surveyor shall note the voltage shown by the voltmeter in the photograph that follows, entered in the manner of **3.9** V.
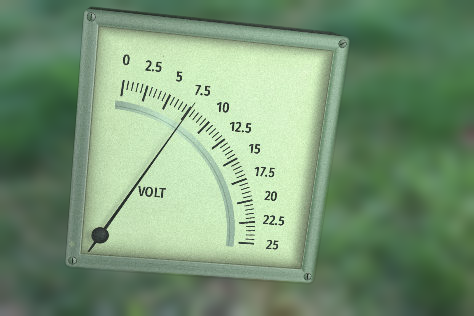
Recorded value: **7.5** V
